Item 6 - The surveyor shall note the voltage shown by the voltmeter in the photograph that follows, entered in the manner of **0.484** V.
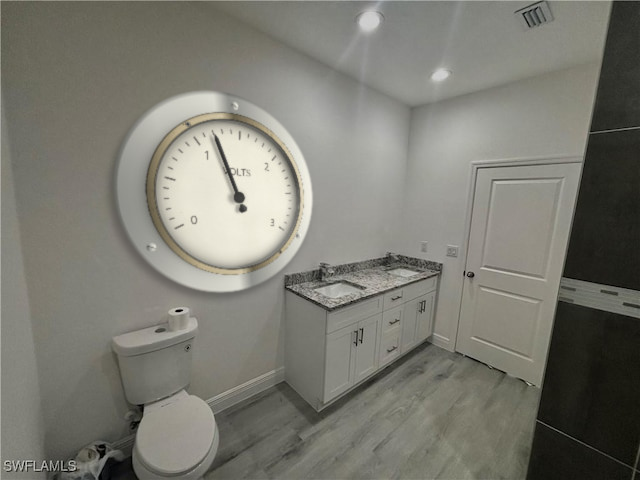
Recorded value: **1.2** V
